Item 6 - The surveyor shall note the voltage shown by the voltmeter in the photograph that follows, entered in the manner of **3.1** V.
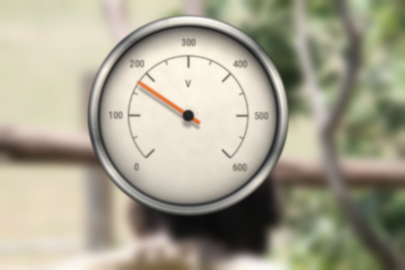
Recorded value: **175** V
